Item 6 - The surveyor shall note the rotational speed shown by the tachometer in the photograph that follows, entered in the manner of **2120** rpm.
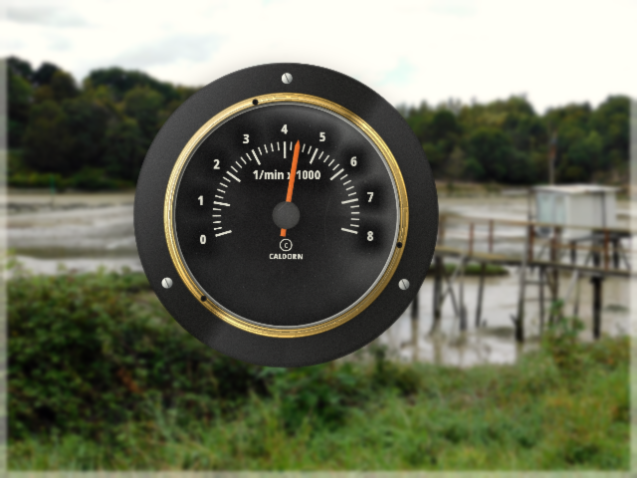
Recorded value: **4400** rpm
